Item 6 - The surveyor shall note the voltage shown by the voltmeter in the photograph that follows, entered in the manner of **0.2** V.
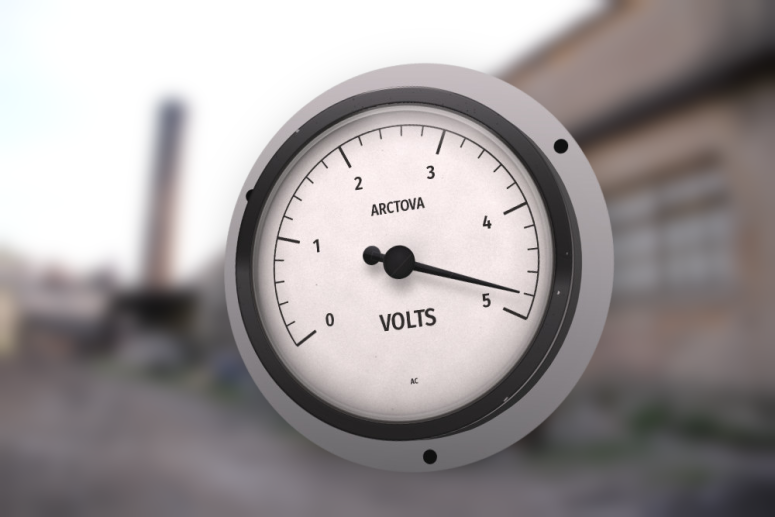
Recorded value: **4.8** V
